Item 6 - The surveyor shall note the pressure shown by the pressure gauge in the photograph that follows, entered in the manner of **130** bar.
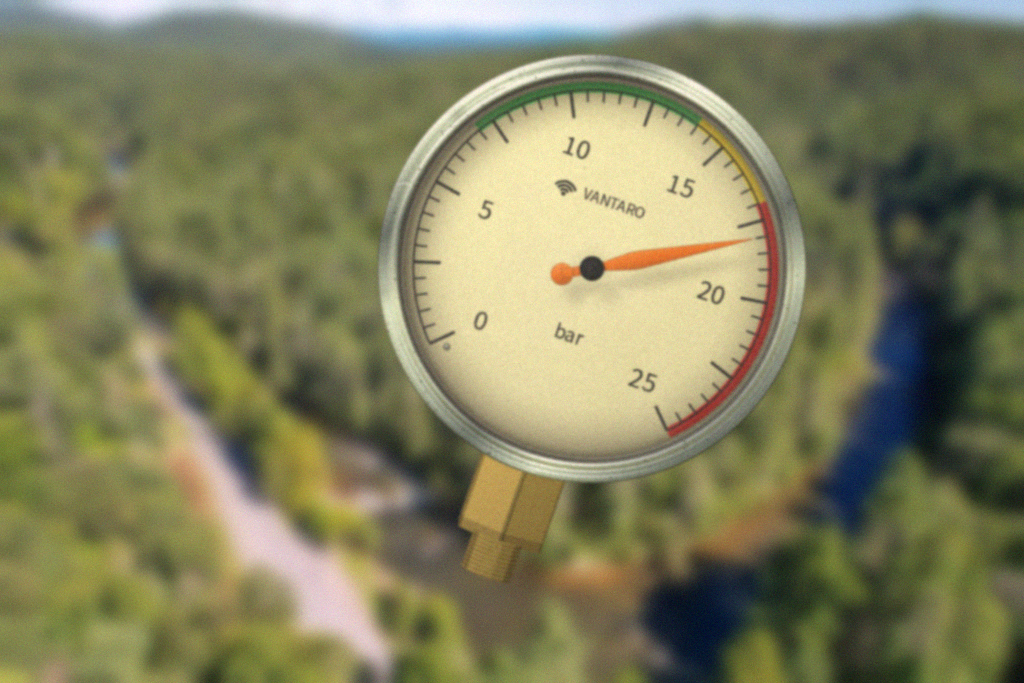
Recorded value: **18** bar
